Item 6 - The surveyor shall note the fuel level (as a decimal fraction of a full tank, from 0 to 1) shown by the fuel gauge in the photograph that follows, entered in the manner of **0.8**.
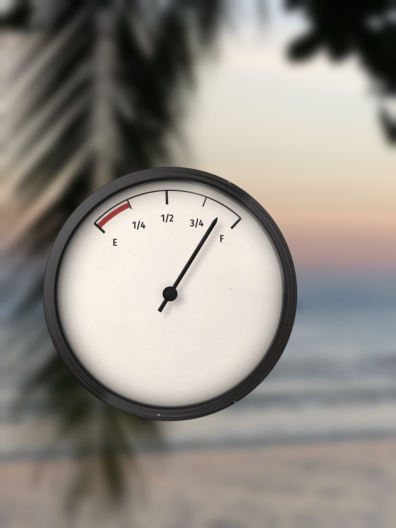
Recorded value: **0.875**
